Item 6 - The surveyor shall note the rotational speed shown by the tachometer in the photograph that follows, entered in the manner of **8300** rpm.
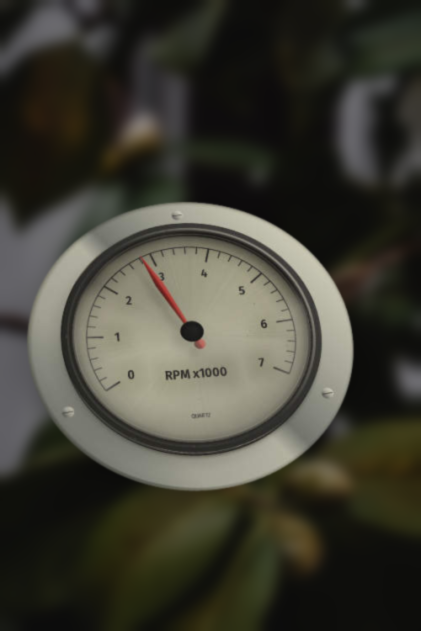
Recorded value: **2800** rpm
